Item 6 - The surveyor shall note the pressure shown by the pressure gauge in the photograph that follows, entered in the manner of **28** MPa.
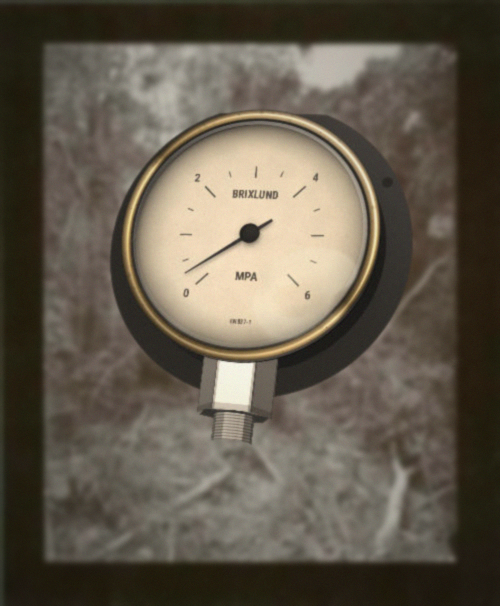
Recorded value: **0.25** MPa
